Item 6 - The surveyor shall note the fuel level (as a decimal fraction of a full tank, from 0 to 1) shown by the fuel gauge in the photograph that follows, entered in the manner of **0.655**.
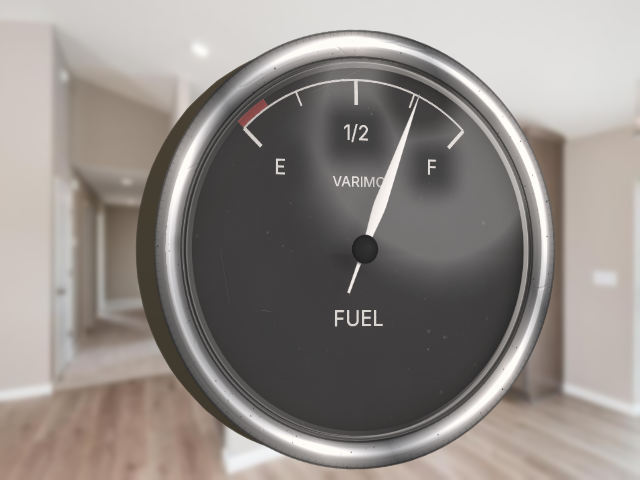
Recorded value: **0.75**
